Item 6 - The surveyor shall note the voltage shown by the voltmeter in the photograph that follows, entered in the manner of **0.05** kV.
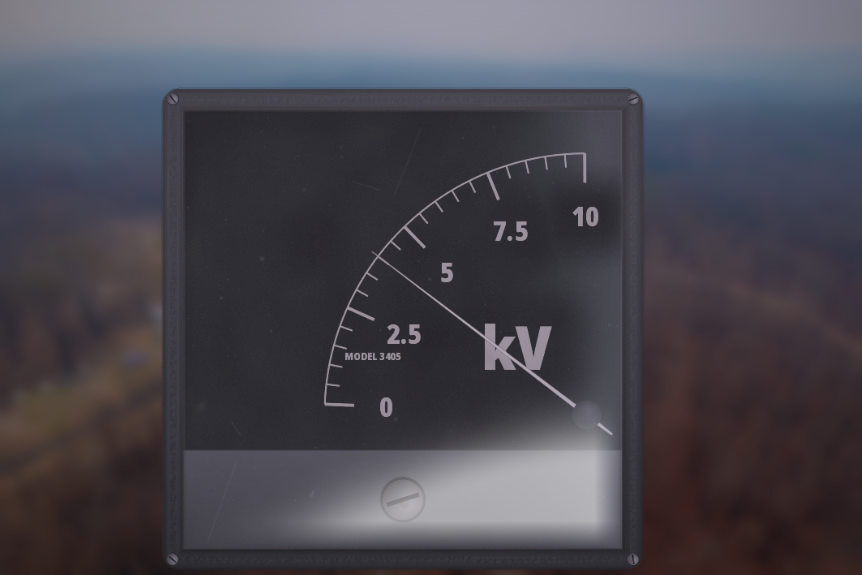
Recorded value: **4** kV
